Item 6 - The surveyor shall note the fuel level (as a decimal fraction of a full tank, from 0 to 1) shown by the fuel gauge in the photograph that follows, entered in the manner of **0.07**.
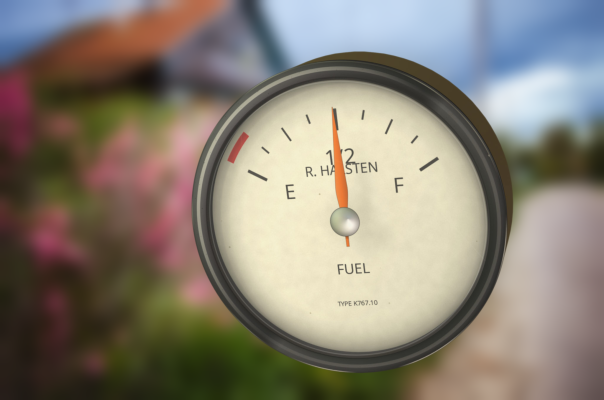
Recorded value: **0.5**
